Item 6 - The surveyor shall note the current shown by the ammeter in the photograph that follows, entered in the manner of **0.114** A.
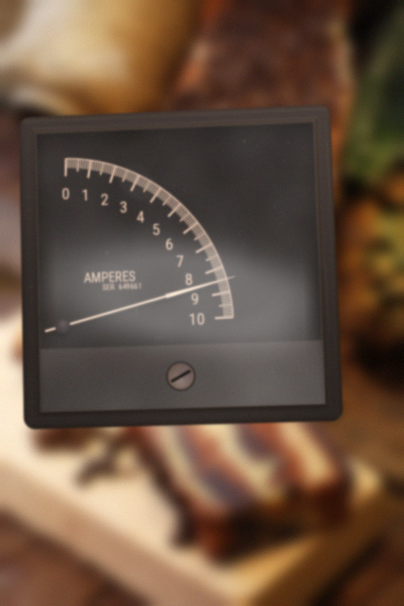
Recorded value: **8.5** A
